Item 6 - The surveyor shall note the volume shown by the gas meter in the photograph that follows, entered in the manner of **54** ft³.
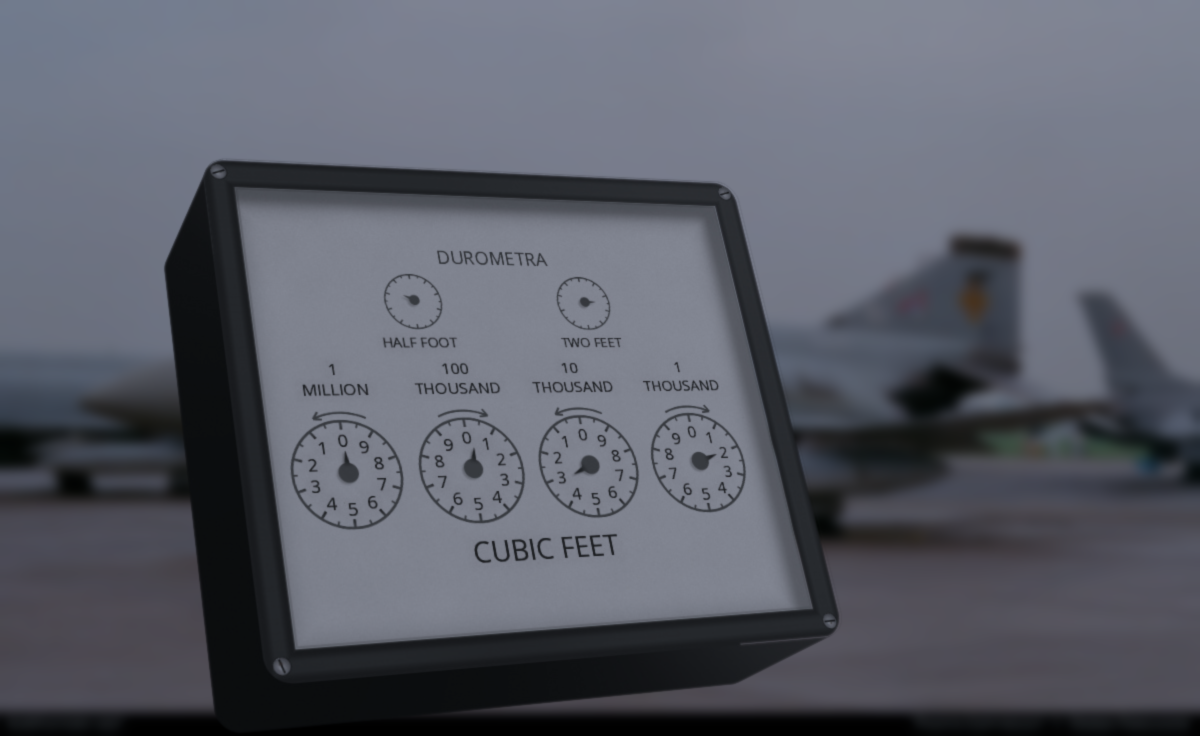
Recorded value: **3200** ft³
